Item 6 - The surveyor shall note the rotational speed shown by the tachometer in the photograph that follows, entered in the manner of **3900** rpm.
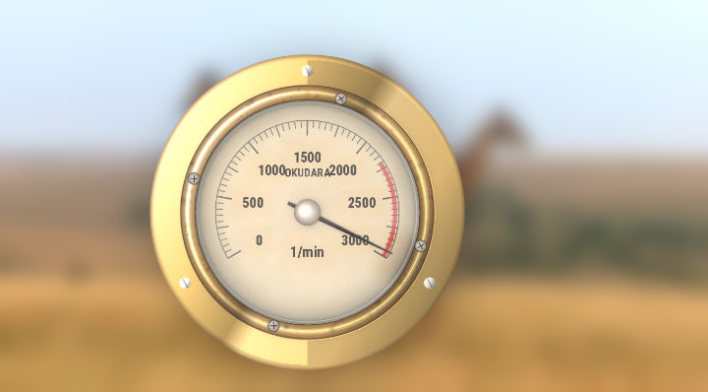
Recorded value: **2950** rpm
